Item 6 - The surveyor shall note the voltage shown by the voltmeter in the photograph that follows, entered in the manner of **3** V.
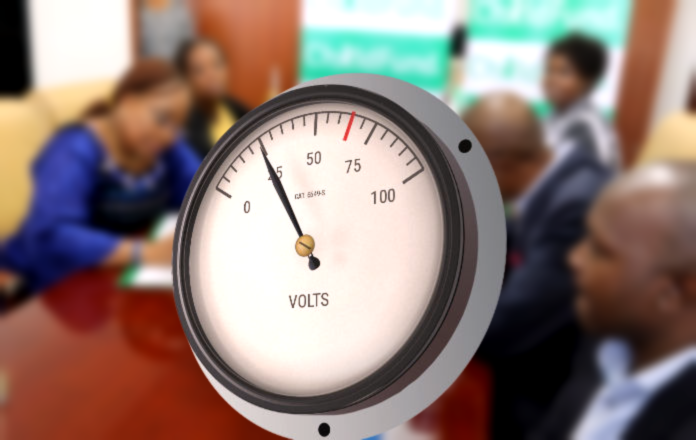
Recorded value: **25** V
